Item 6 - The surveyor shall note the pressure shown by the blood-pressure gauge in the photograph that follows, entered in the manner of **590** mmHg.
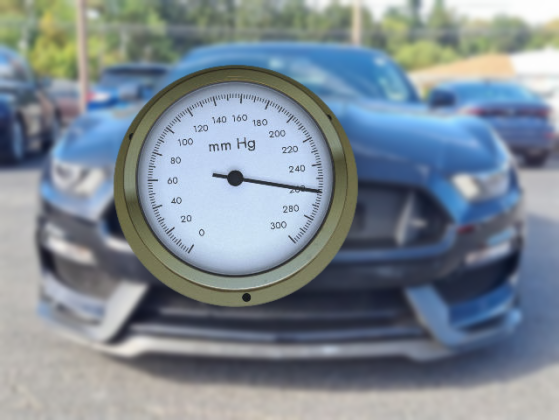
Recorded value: **260** mmHg
